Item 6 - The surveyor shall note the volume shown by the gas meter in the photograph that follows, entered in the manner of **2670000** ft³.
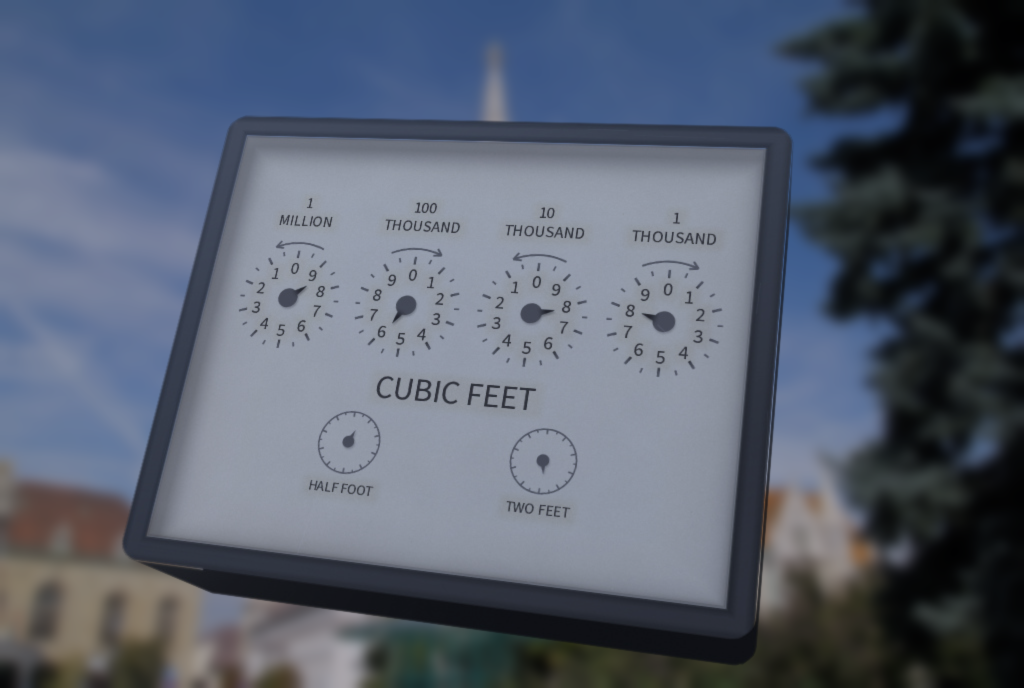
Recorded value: **857800** ft³
